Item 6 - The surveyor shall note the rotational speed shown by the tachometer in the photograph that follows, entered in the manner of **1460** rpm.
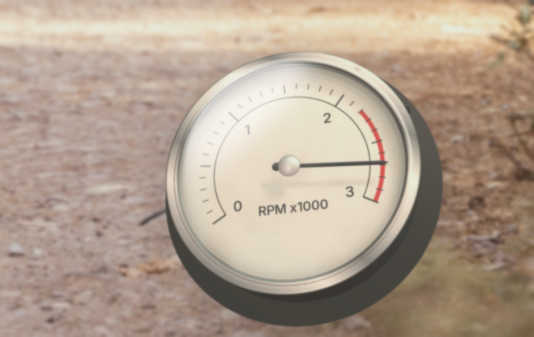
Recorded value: **2700** rpm
